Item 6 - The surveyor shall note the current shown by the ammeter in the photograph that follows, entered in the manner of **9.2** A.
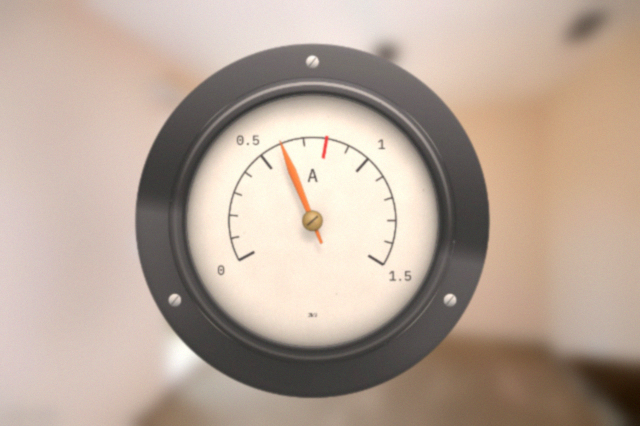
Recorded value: **0.6** A
